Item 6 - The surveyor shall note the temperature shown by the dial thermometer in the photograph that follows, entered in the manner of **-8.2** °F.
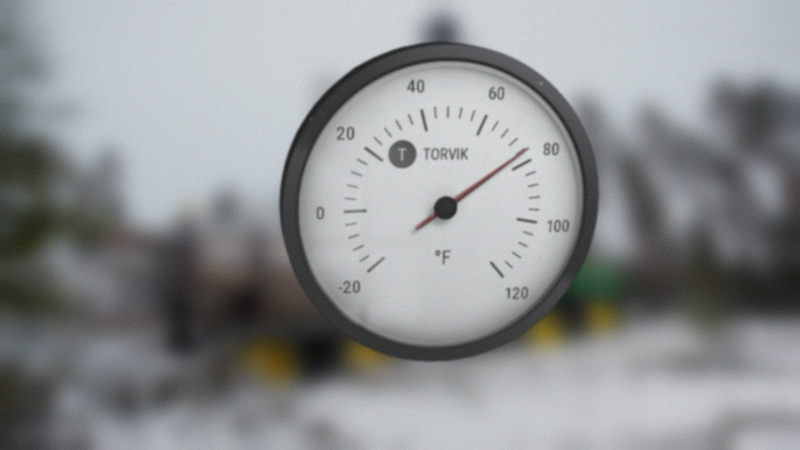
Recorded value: **76** °F
